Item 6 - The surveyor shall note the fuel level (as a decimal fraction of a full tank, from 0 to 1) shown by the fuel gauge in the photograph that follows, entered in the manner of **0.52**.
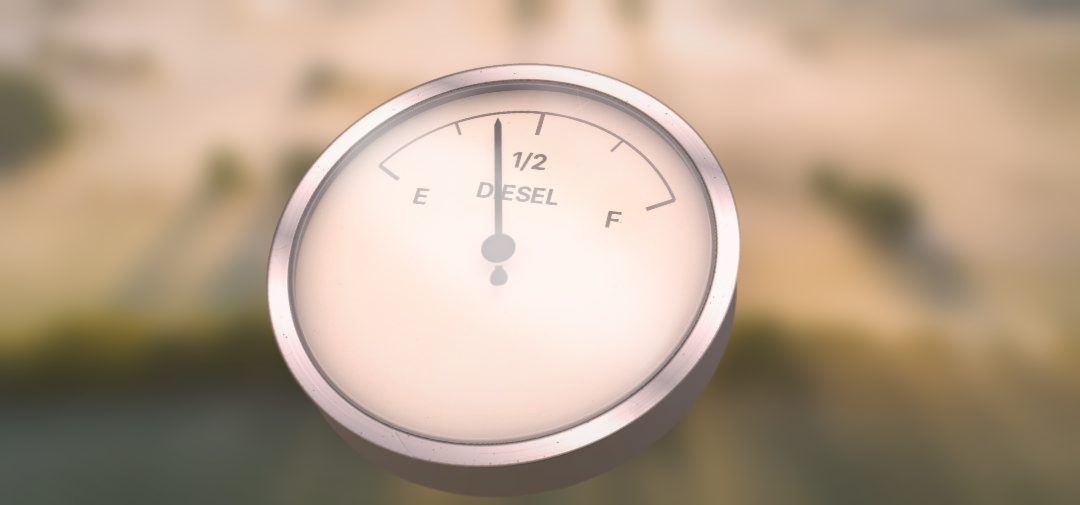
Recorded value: **0.375**
